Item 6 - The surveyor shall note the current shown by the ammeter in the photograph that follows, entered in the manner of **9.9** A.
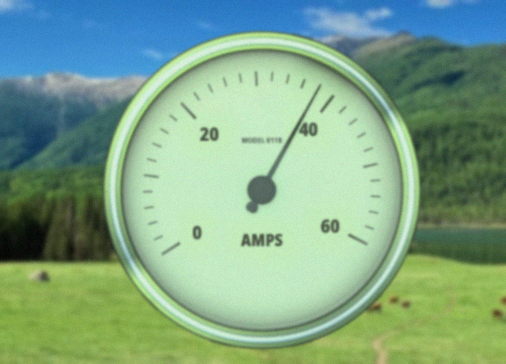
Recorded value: **38** A
